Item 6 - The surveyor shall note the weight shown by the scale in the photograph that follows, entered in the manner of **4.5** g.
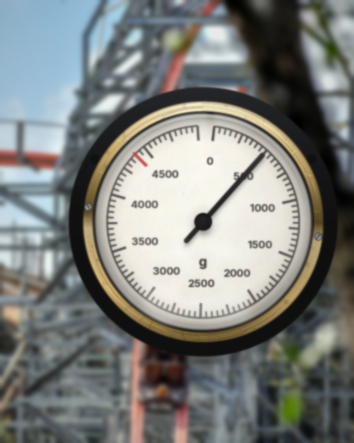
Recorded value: **500** g
